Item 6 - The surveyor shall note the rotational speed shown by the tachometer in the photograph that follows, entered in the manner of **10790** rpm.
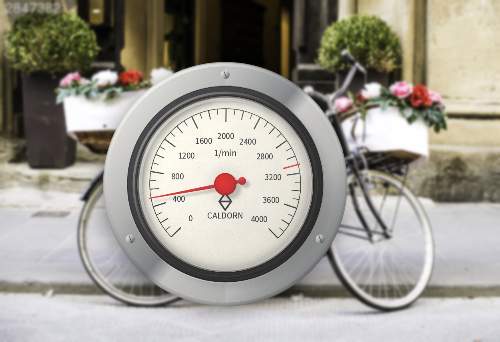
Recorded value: **500** rpm
